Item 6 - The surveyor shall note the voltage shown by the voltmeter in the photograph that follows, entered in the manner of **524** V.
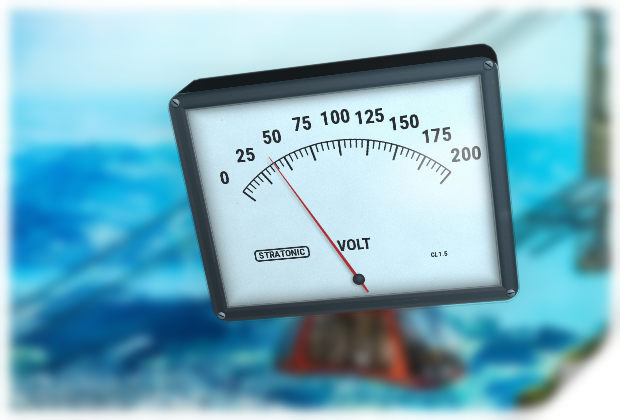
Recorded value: **40** V
